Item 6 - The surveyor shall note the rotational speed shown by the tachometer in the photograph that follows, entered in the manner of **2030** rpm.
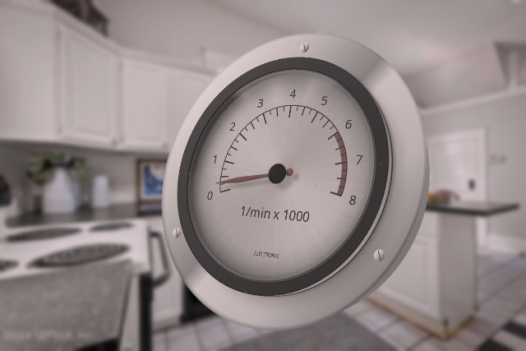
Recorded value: **250** rpm
